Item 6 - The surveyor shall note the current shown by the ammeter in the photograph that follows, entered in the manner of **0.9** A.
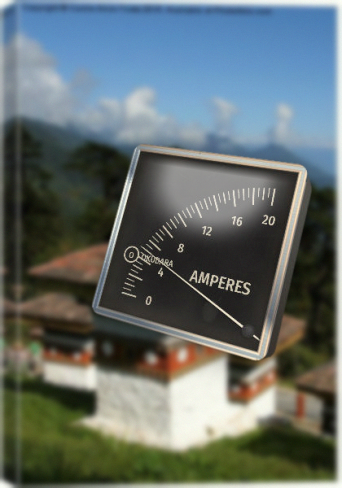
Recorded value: **5** A
